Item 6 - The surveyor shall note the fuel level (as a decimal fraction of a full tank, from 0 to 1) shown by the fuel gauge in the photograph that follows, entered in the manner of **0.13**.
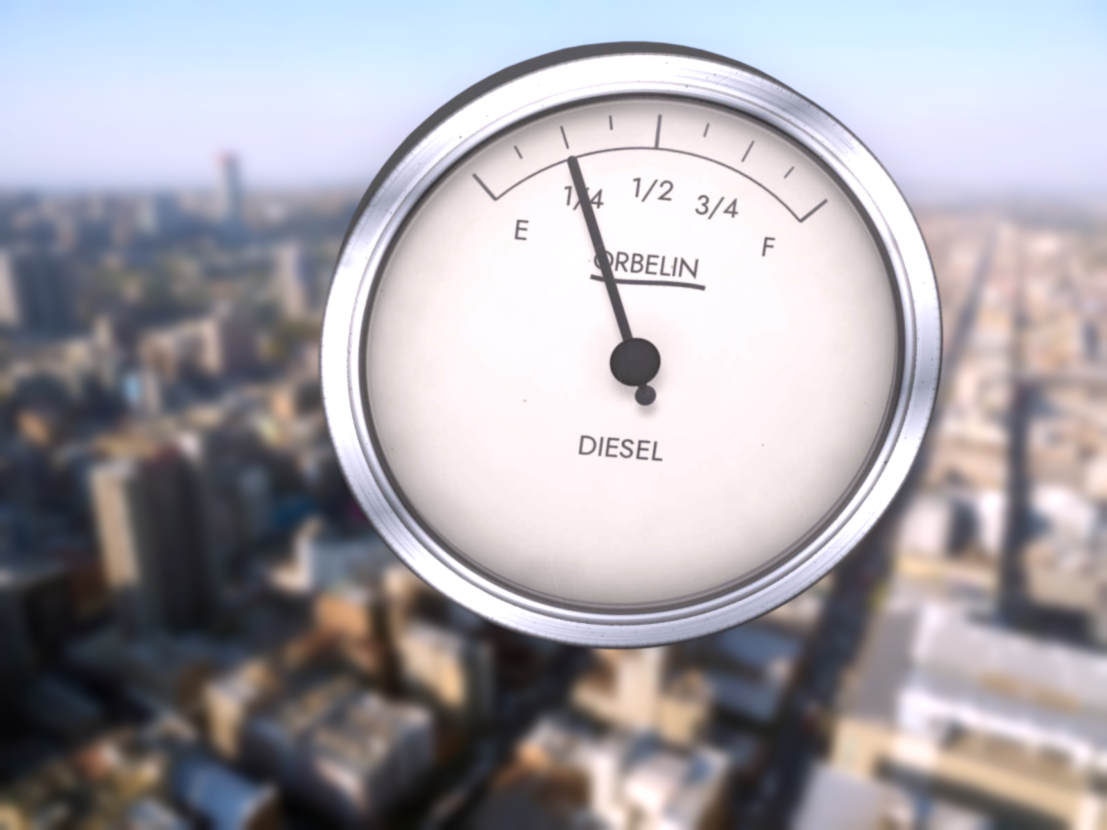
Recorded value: **0.25**
